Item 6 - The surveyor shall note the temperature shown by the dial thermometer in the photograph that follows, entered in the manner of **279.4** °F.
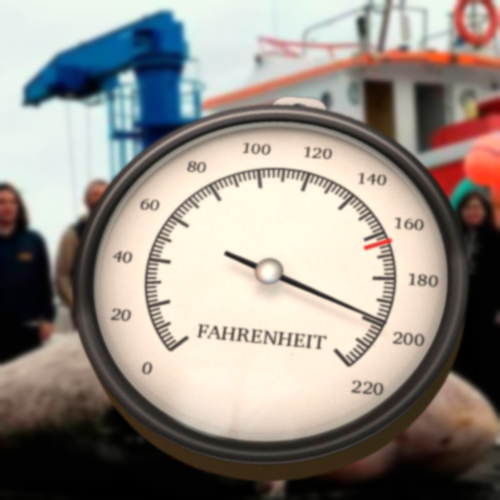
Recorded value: **200** °F
